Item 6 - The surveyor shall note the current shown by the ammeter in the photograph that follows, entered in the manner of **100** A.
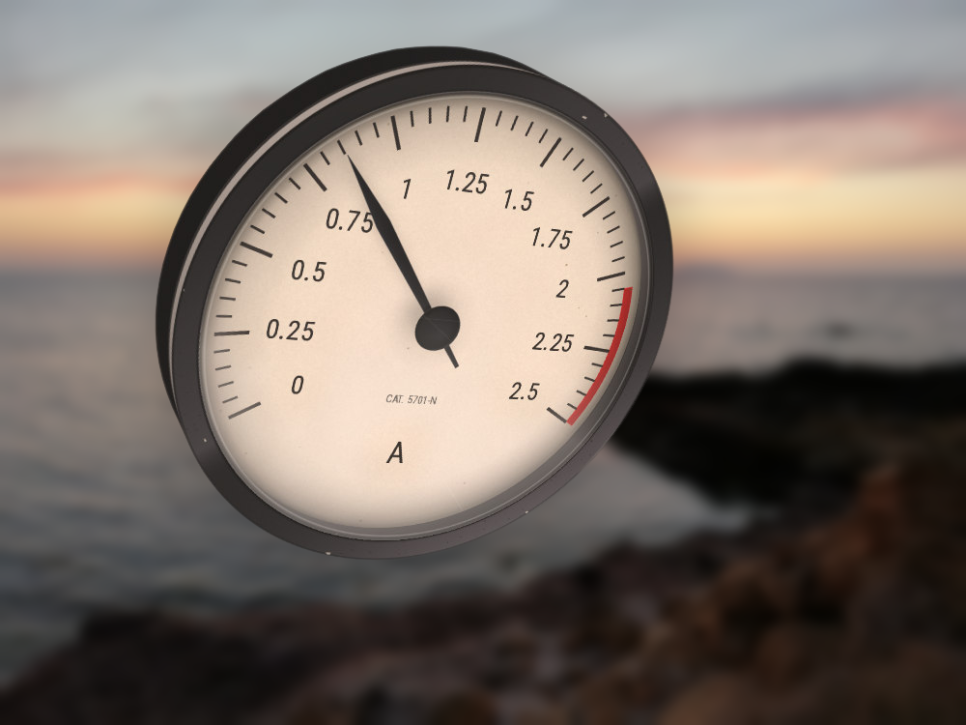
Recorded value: **0.85** A
